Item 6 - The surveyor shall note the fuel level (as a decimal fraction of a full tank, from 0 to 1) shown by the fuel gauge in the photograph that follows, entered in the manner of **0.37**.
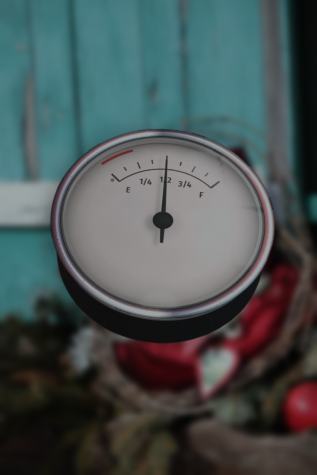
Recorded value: **0.5**
